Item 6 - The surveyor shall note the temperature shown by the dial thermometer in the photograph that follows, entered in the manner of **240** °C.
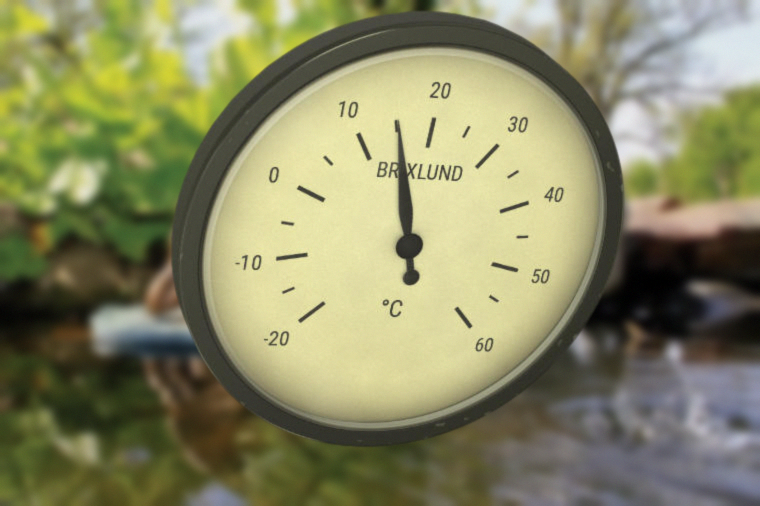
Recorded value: **15** °C
